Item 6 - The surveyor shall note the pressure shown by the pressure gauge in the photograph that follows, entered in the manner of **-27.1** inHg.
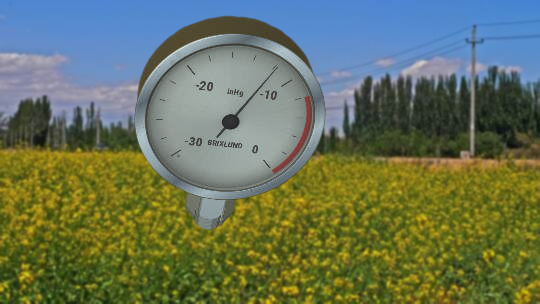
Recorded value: **-12** inHg
